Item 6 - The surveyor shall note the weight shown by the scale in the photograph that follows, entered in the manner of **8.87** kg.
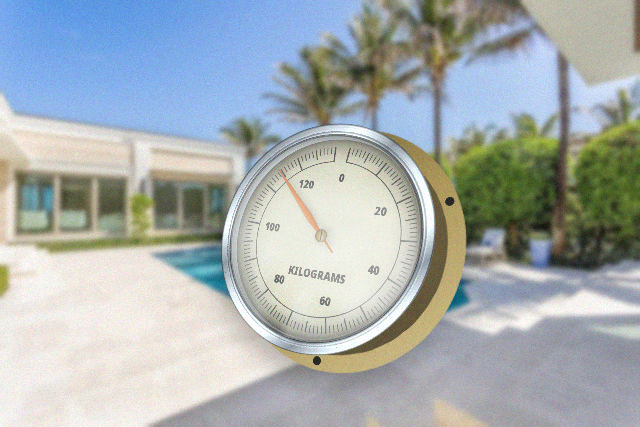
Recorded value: **115** kg
